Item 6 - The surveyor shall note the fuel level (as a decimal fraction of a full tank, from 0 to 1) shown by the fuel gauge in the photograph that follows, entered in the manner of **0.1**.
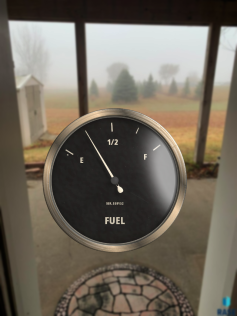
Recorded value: **0.25**
